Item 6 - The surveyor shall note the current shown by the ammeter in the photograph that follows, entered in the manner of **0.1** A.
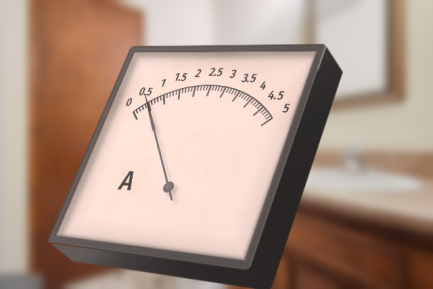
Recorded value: **0.5** A
